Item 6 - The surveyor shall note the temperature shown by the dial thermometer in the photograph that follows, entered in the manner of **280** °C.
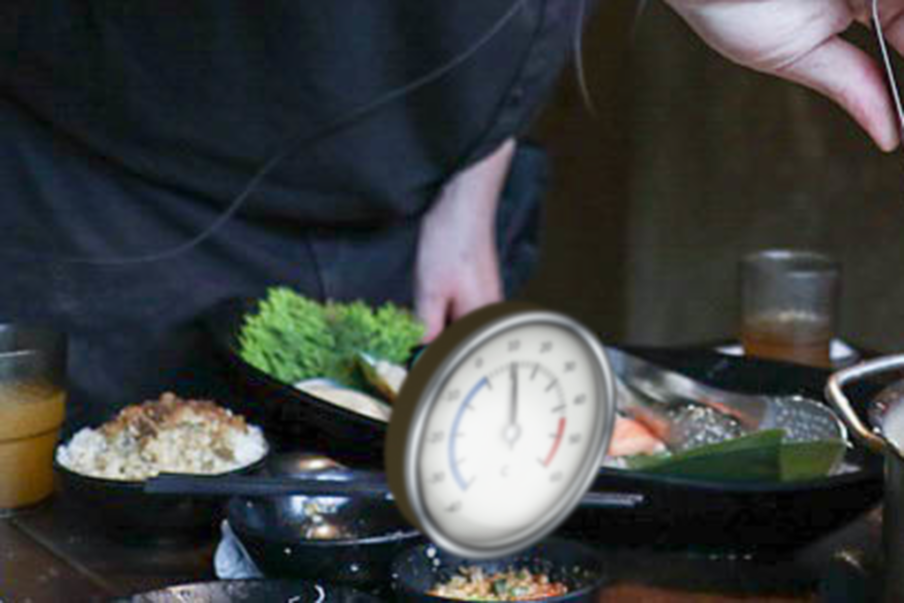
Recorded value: **10** °C
